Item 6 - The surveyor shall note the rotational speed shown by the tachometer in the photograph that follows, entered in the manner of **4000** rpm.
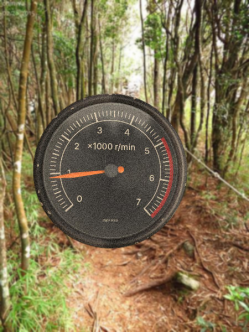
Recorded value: **900** rpm
